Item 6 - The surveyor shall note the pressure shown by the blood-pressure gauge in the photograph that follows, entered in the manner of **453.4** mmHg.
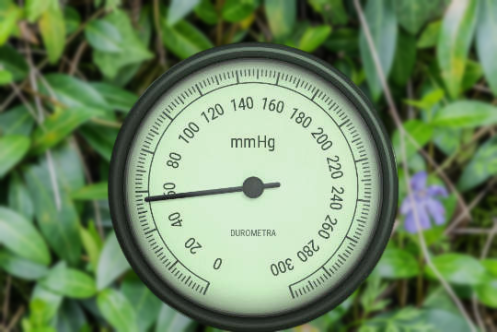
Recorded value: **56** mmHg
